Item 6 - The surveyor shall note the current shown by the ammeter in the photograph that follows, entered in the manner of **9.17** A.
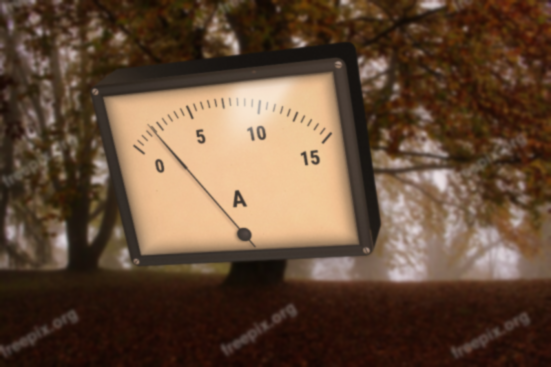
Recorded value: **2** A
